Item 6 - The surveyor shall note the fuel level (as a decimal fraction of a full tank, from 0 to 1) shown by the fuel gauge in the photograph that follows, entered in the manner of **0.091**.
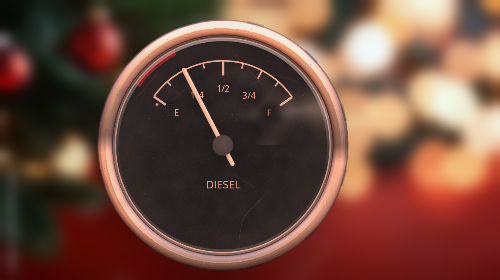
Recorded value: **0.25**
